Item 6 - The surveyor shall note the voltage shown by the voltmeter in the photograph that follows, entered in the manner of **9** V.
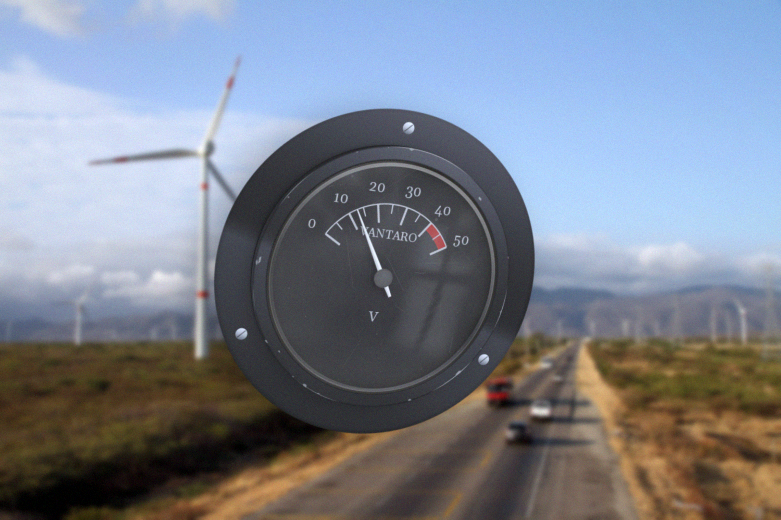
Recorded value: **12.5** V
